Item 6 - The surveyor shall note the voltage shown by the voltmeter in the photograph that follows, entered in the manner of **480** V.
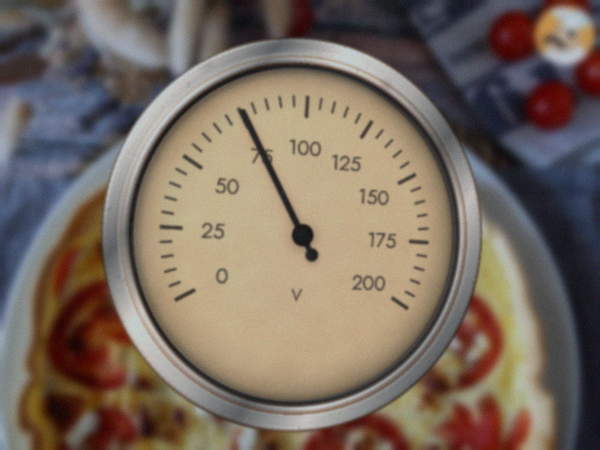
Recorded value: **75** V
